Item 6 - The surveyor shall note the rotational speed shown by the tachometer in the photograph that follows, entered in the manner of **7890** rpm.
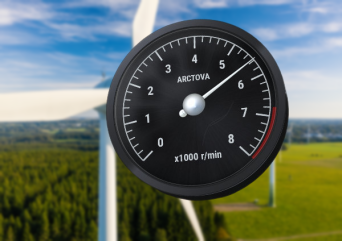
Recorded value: **5600** rpm
